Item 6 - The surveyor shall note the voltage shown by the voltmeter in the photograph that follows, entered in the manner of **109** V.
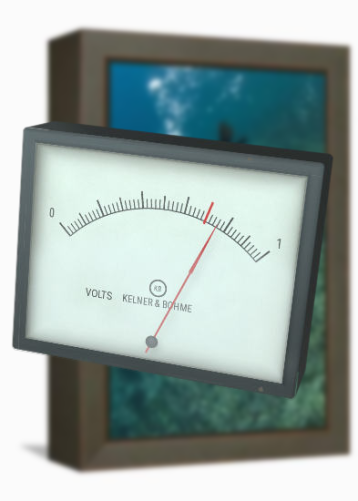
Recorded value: **0.76** V
